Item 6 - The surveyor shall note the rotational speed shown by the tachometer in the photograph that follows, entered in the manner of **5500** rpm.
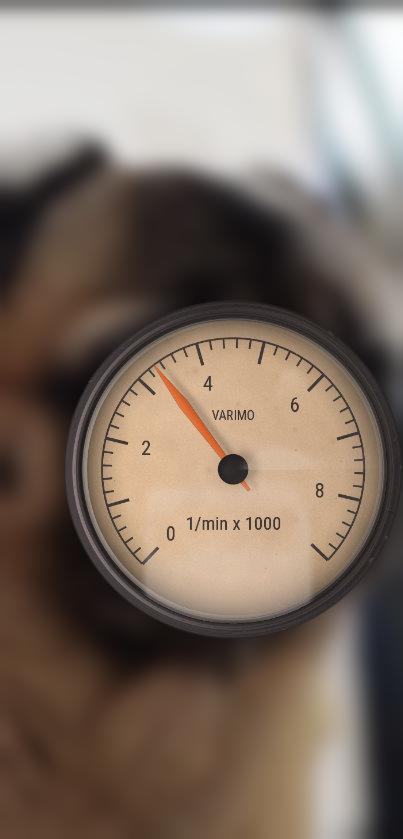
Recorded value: **3300** rpm
